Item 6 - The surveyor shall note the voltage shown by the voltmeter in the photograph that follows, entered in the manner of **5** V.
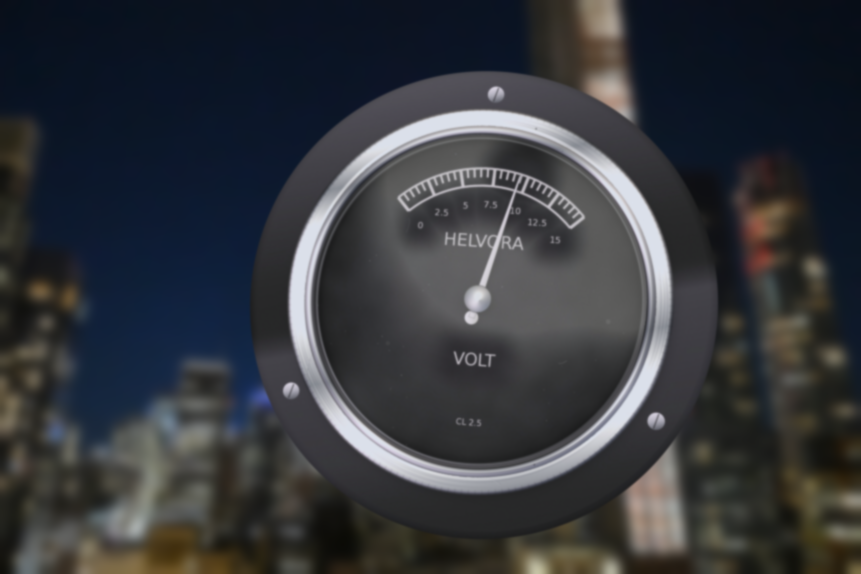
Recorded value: **9.5** V
